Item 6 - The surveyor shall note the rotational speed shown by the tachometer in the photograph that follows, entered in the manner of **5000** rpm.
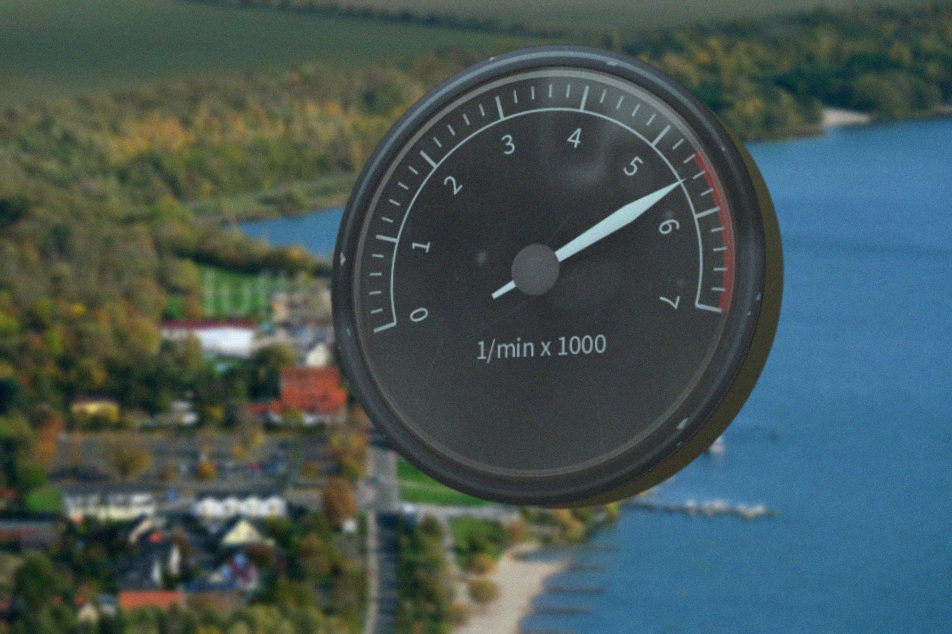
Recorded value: **5600** rpm
